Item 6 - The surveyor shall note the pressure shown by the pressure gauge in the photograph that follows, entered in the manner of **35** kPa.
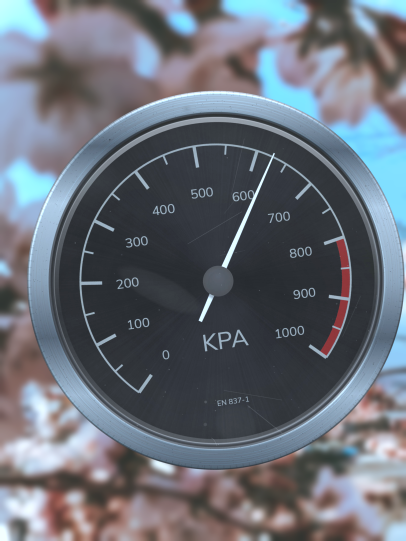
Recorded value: **625** kPa
